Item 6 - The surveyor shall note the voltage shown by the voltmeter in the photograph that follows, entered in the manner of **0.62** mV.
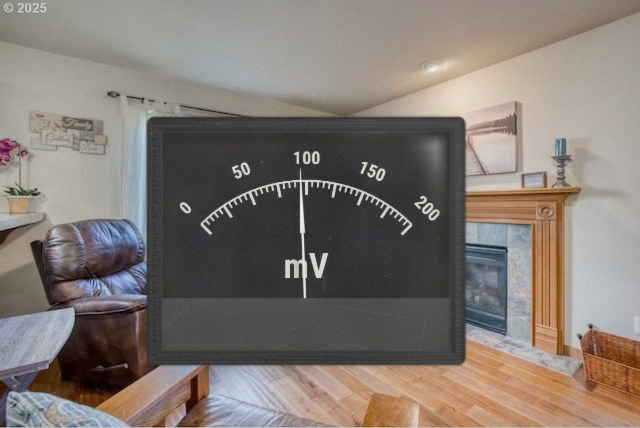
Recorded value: **95** mV
